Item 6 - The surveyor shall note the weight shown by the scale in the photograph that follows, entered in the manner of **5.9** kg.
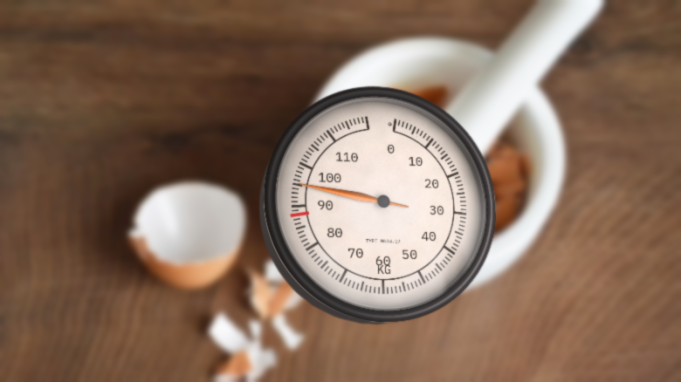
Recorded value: **95** kg
